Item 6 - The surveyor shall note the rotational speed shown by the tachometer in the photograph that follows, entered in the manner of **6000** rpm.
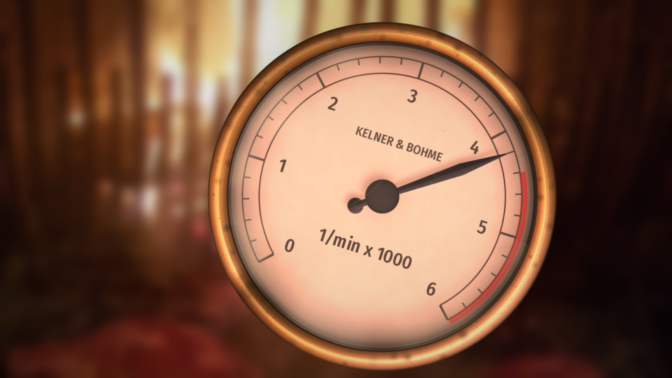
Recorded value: **4200** rpm
